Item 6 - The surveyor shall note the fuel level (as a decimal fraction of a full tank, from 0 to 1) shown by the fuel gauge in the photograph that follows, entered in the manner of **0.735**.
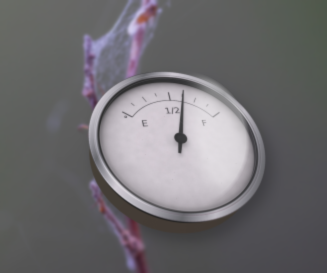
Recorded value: **0.625**
